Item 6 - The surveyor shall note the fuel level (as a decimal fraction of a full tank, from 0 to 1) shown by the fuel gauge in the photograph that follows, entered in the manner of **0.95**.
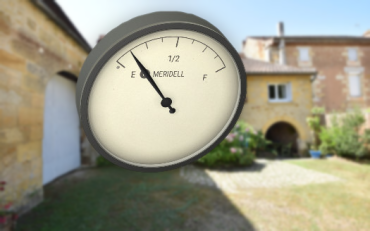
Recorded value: **0.125**
